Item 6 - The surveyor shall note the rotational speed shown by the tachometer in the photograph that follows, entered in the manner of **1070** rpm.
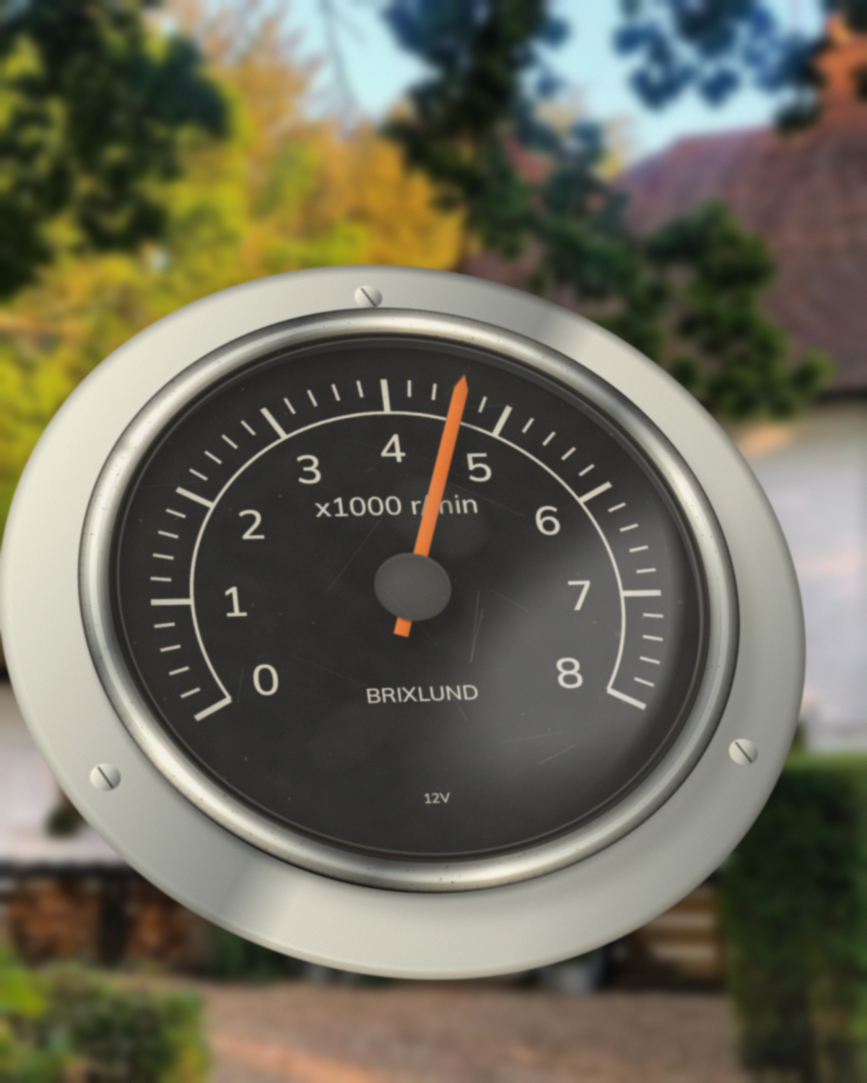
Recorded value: **4600** rpm
